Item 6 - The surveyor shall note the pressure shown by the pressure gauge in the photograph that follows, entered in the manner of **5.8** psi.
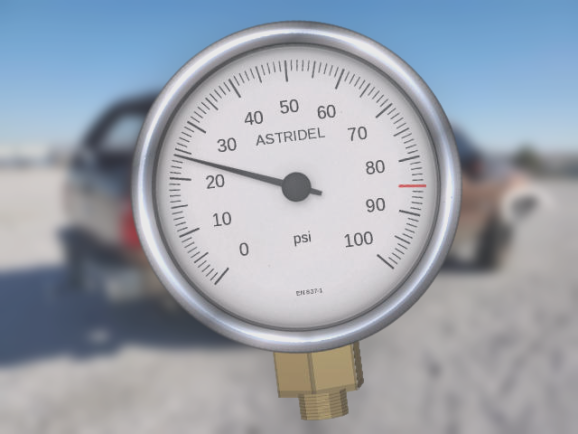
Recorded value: **24** psi
